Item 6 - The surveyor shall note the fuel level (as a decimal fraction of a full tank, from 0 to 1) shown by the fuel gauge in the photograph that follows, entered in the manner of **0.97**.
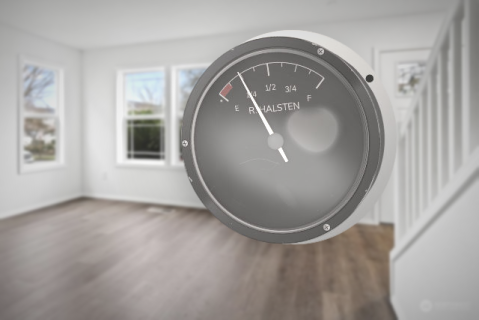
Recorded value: **0.25**
